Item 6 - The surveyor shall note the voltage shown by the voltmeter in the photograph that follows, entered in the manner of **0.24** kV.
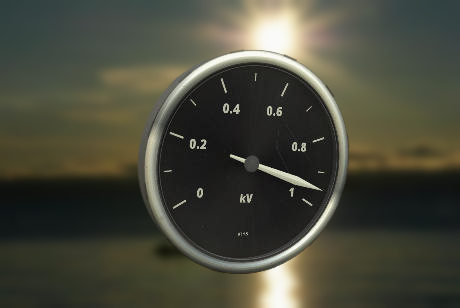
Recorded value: **0.95** kV
